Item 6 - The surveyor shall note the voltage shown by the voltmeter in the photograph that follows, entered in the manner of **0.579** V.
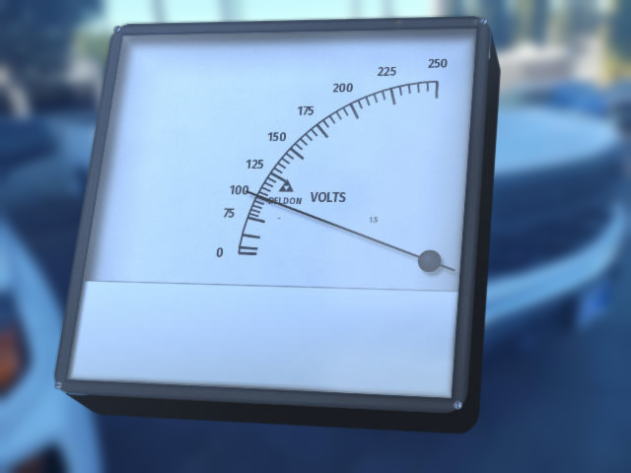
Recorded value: **100** V
